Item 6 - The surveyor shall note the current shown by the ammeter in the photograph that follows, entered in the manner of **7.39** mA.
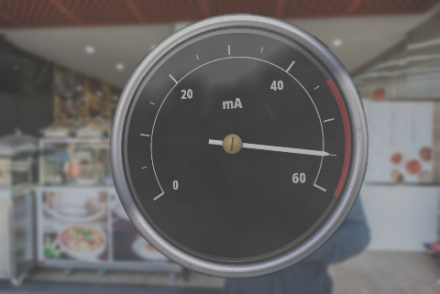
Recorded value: **55** mA
